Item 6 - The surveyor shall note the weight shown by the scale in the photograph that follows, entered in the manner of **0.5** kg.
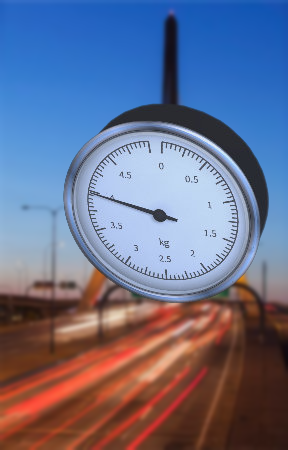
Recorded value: **4** kg
